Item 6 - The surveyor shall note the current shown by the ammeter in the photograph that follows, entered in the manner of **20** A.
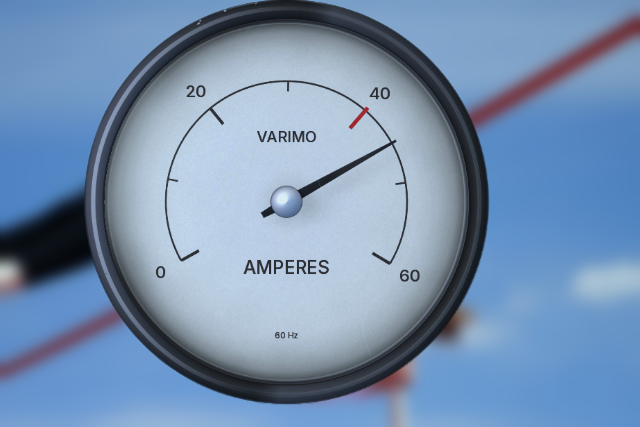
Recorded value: **45** A
